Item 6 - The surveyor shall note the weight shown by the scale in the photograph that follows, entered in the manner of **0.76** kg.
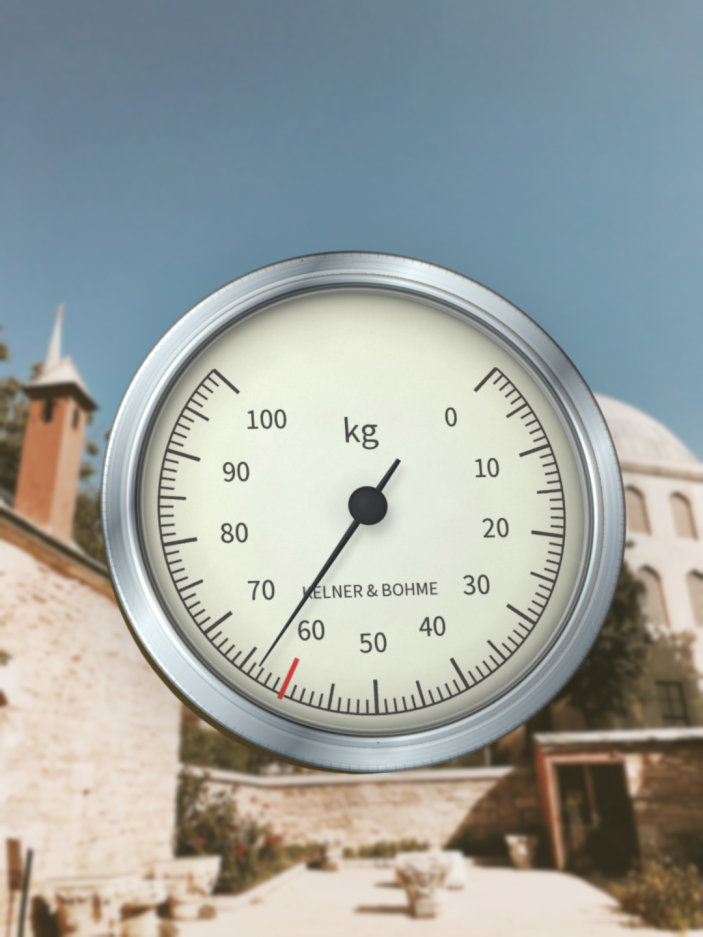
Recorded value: **63.5** kg
